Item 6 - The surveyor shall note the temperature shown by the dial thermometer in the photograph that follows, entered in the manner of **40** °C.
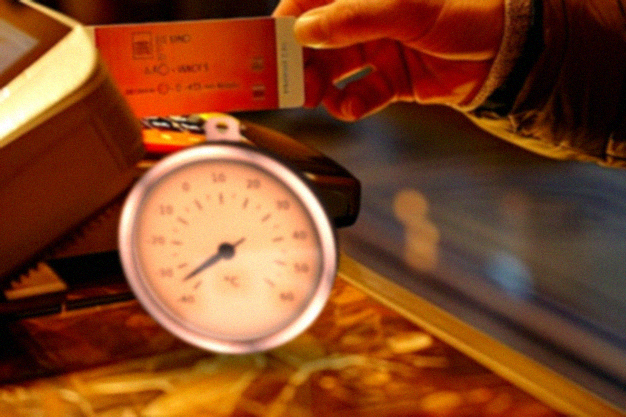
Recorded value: **-35** °C
